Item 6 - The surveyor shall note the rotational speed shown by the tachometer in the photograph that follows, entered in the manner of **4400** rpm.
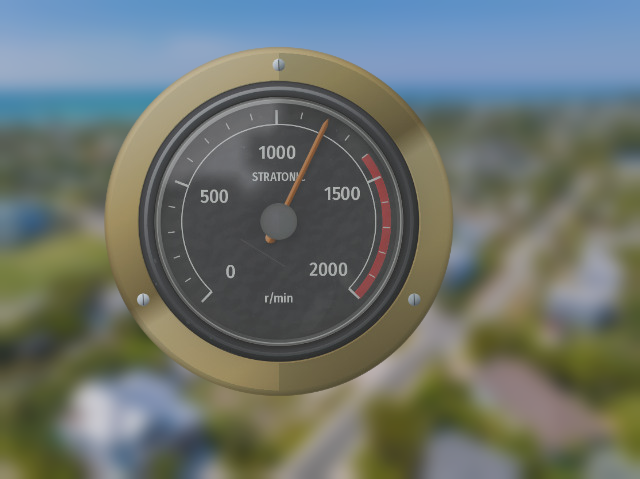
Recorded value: **1200** rpm
